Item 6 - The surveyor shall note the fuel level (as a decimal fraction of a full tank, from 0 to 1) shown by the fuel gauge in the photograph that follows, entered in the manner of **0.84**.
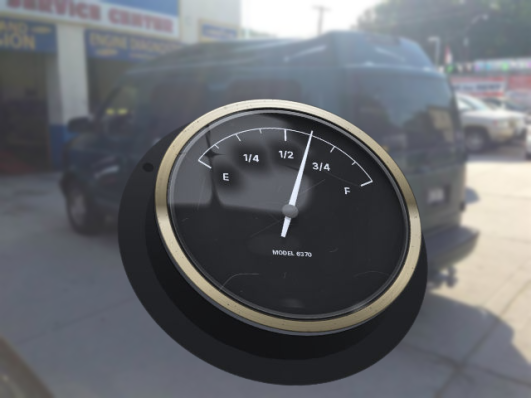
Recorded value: **0.625**
